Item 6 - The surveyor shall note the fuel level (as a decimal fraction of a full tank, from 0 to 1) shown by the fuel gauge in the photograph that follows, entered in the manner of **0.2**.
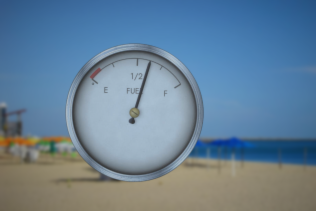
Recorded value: **0.625**
